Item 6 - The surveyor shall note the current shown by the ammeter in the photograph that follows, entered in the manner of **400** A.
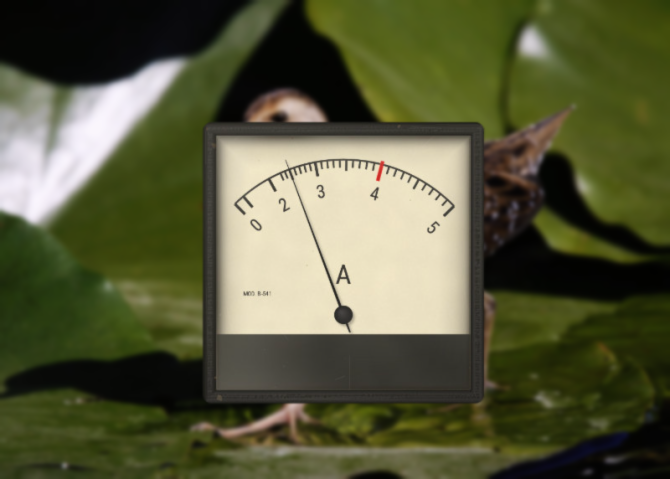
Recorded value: **2.5** A
